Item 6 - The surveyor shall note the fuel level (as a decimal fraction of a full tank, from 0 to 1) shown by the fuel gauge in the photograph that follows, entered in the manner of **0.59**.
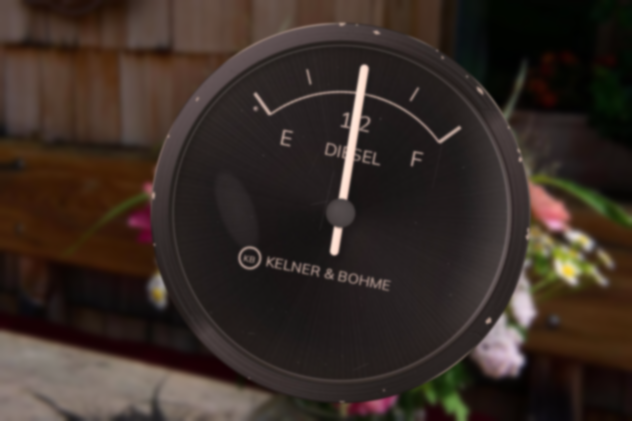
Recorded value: **0.5**
